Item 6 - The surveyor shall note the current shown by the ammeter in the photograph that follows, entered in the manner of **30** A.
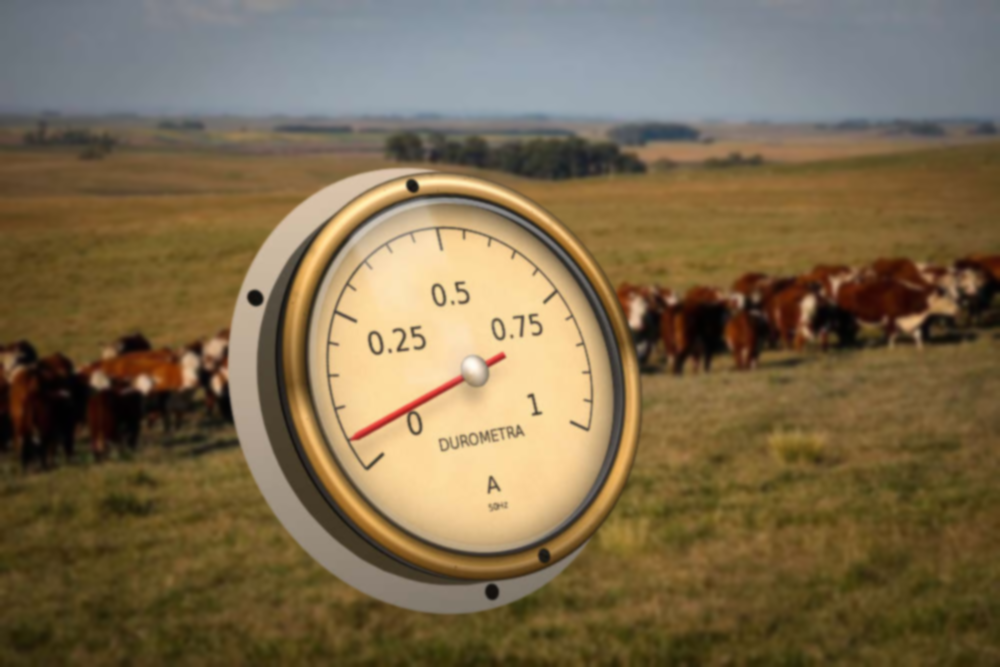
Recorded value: **0.05** A
